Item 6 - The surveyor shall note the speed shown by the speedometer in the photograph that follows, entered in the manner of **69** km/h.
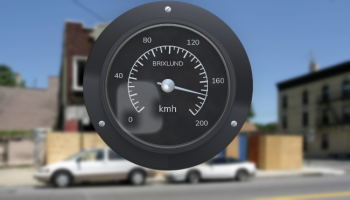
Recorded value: **175** km/h
